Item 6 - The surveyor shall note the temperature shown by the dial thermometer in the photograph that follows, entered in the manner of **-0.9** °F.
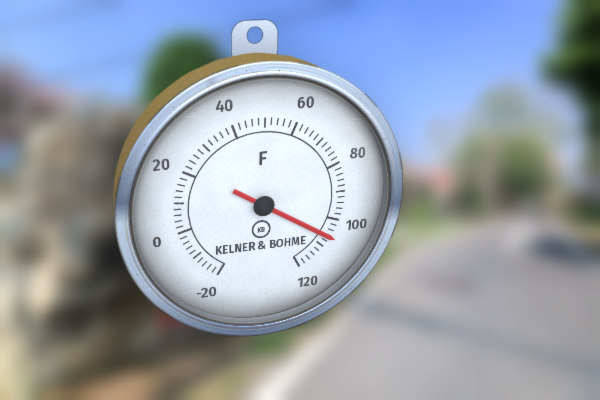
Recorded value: **106** °F
